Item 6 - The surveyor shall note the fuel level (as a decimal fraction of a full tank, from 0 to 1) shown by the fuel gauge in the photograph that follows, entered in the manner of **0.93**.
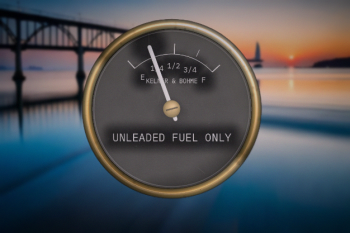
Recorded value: **0.25**
